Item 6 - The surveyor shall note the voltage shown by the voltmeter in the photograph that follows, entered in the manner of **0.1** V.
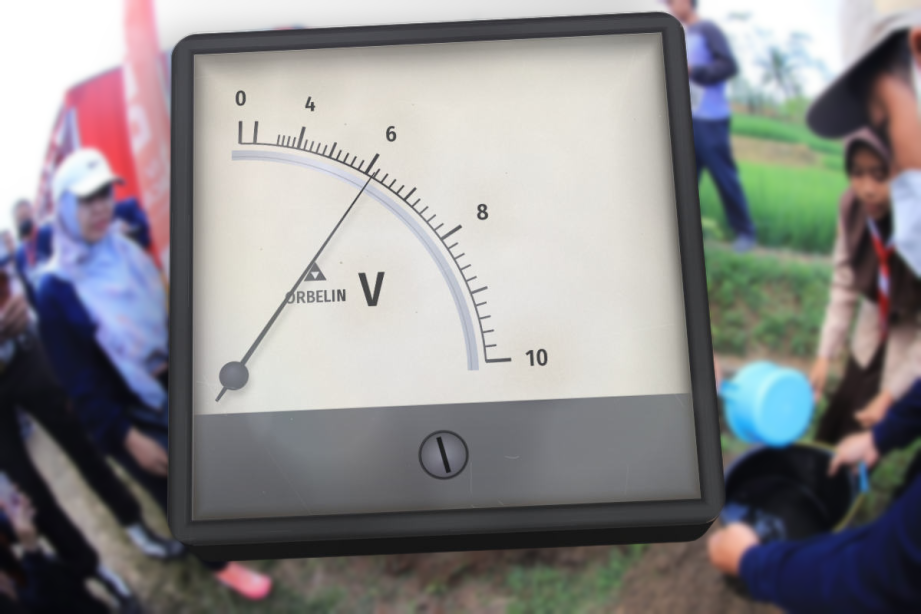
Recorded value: **6.2** V
